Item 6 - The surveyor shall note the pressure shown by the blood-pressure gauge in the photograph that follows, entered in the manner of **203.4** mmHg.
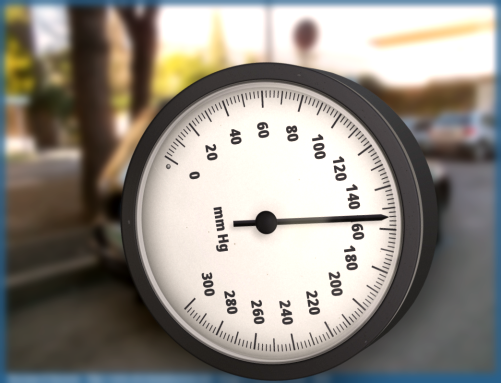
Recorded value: **154** mmHg
